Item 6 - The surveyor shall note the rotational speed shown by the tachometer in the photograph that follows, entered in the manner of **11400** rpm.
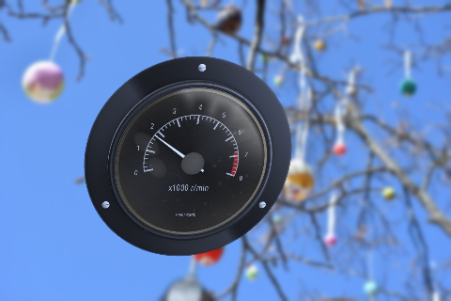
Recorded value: **1800** rpm
